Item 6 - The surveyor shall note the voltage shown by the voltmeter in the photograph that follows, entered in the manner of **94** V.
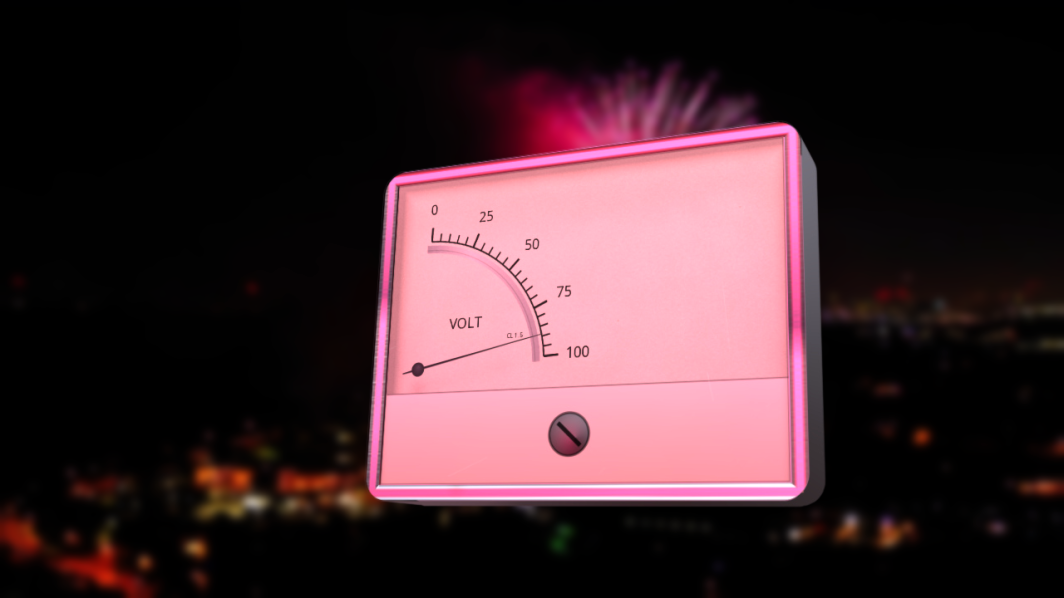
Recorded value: **90** V
